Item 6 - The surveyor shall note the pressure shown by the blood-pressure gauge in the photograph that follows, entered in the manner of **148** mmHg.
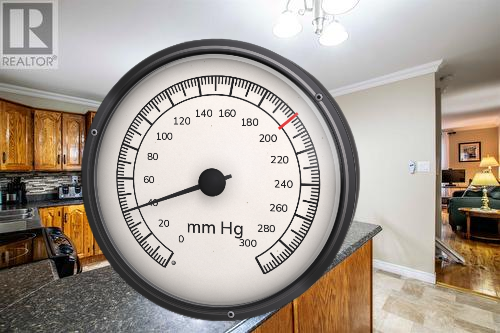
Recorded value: **40** mmHg
